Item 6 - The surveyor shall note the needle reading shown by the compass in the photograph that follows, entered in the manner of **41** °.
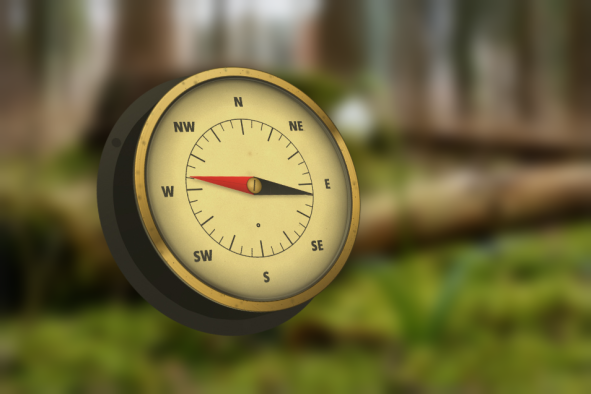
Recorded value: **280** °
